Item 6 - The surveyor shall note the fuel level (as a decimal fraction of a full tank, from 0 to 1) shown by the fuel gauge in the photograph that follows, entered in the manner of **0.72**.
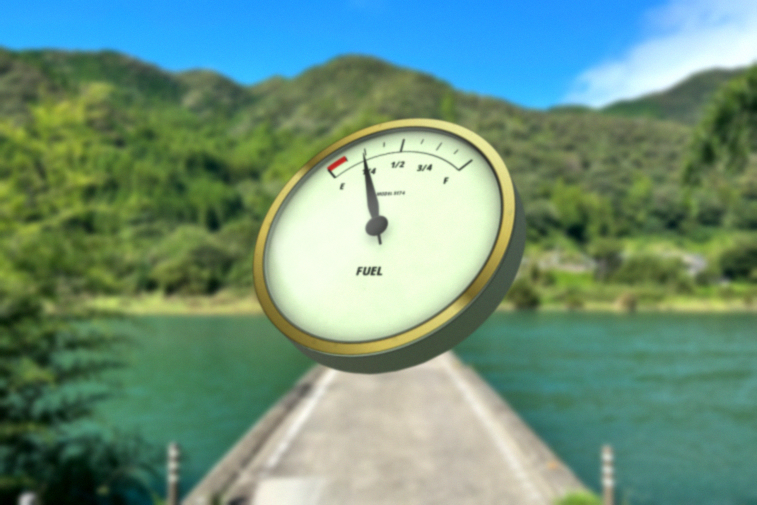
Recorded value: **0.25**
